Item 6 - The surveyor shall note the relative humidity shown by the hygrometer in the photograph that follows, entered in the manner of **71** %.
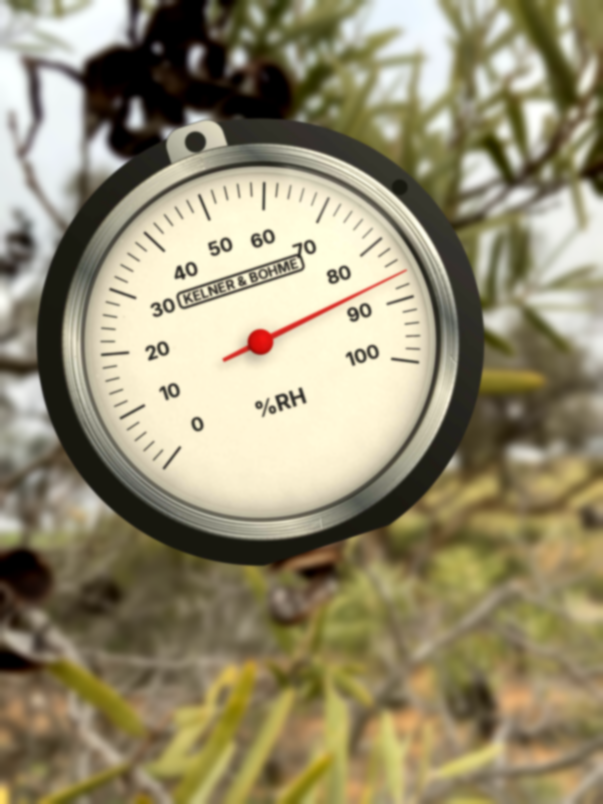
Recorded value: **86** %
